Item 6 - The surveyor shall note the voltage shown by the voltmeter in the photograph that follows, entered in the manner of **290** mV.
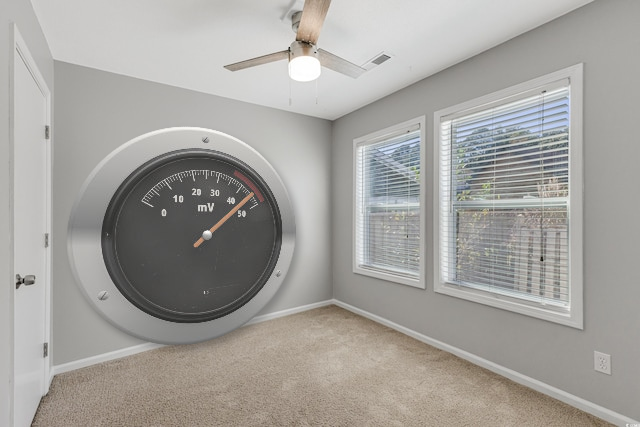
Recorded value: **45** mV
